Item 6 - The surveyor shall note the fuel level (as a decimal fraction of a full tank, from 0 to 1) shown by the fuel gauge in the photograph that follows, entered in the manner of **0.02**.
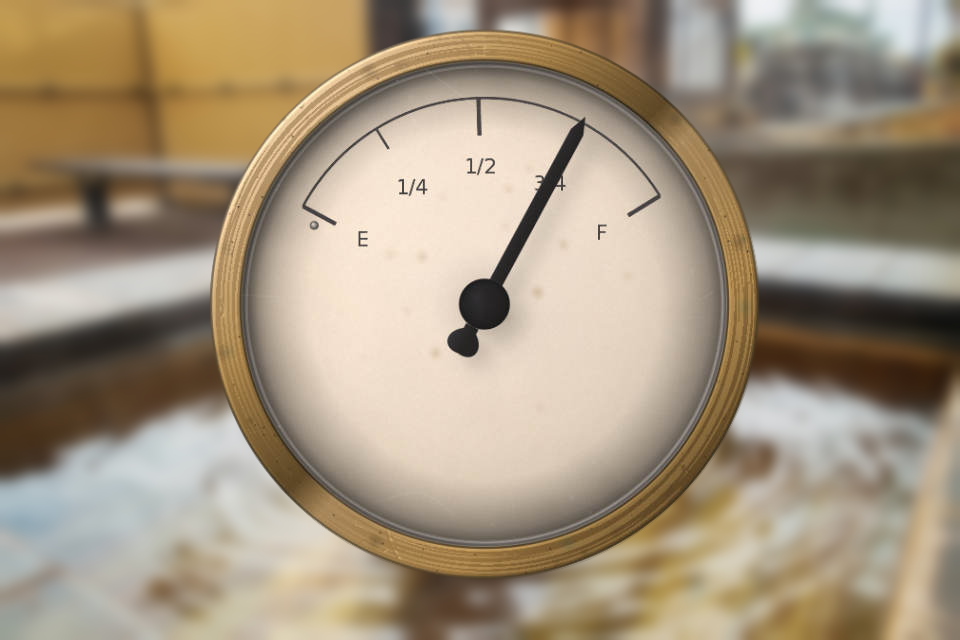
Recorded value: **0.75**
